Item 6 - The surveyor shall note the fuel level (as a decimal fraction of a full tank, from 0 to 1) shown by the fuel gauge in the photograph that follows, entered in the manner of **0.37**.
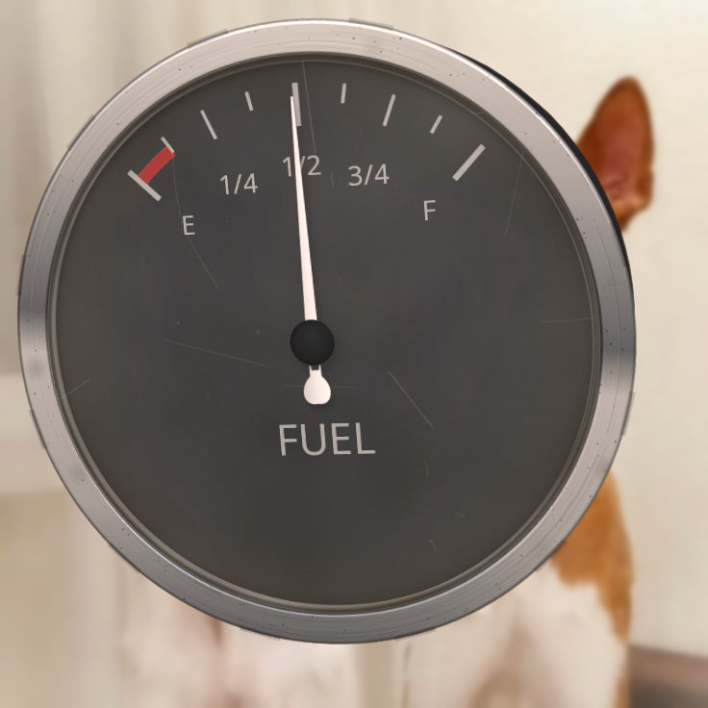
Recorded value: **0.5**
